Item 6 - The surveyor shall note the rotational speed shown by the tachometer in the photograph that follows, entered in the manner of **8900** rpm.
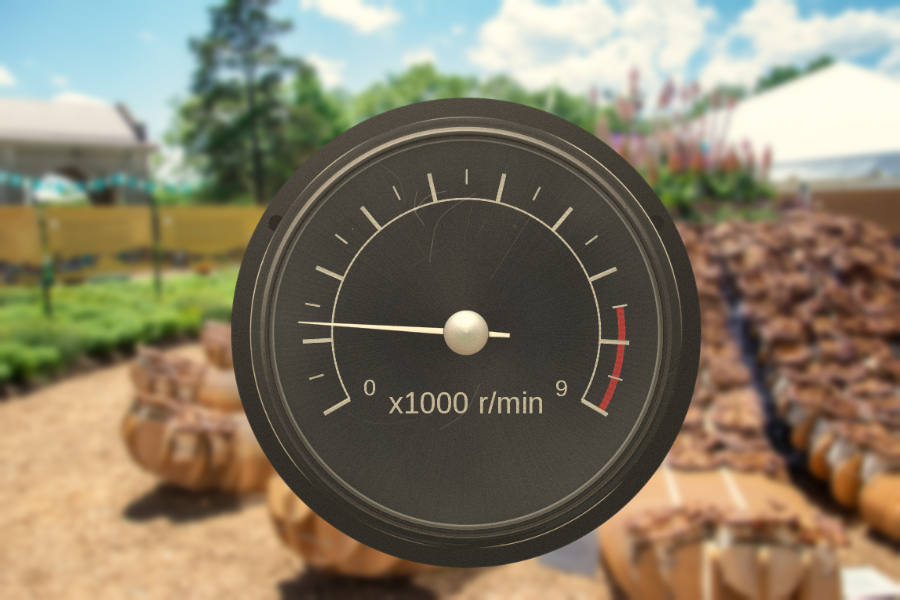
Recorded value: **1250** rpm
